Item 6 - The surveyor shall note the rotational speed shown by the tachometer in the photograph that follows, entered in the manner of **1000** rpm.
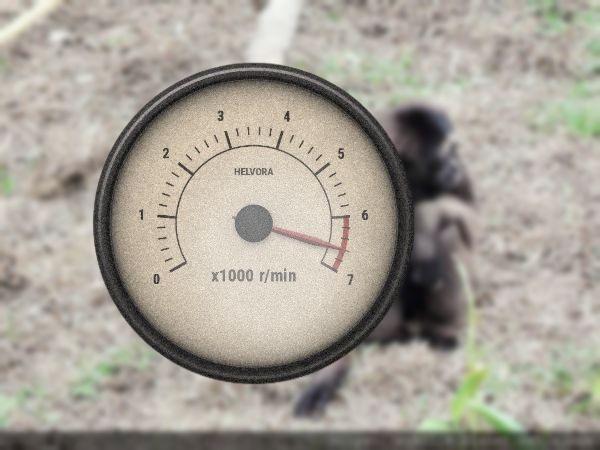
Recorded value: **6600** rpm
